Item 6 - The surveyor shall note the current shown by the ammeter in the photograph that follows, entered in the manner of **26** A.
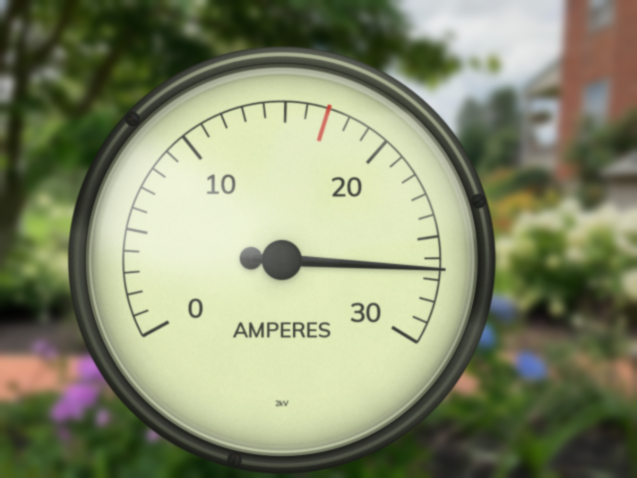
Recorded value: **26.5** A
